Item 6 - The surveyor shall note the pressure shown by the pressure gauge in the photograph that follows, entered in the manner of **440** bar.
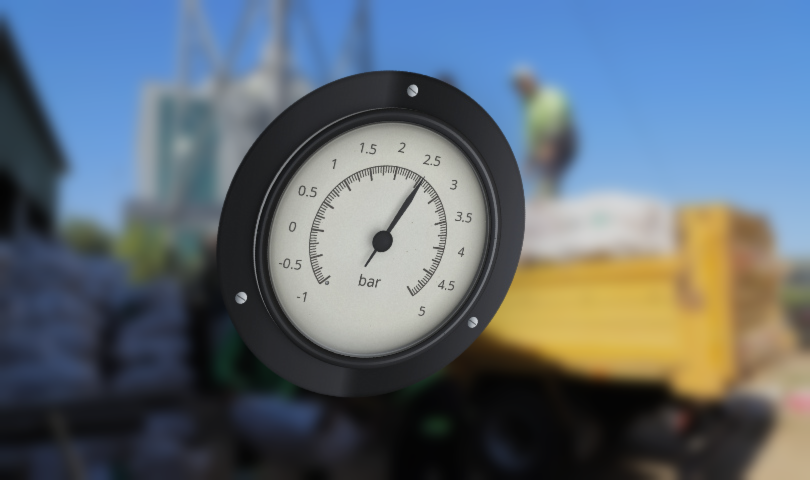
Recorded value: **2.5** bar
